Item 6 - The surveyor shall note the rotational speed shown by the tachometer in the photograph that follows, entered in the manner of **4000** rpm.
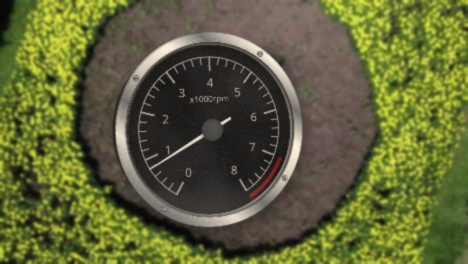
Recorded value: **800** rpm
